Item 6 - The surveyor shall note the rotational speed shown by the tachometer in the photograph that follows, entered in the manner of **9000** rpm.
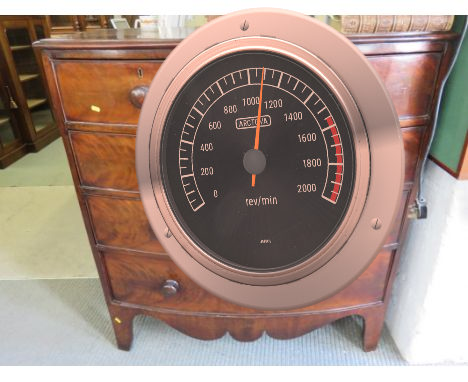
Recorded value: **1100** rpm
